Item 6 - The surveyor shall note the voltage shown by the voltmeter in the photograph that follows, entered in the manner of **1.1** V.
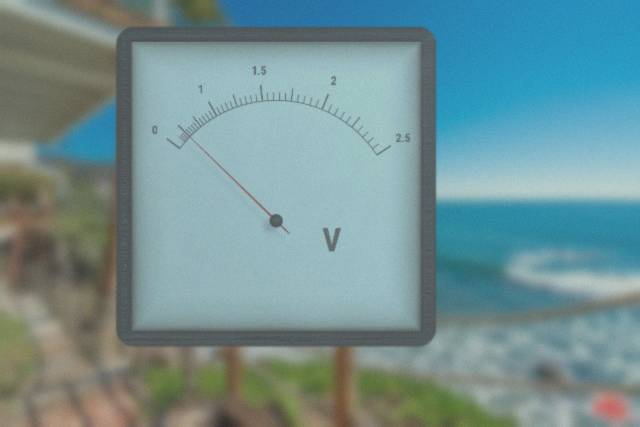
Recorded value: **0.5** V
